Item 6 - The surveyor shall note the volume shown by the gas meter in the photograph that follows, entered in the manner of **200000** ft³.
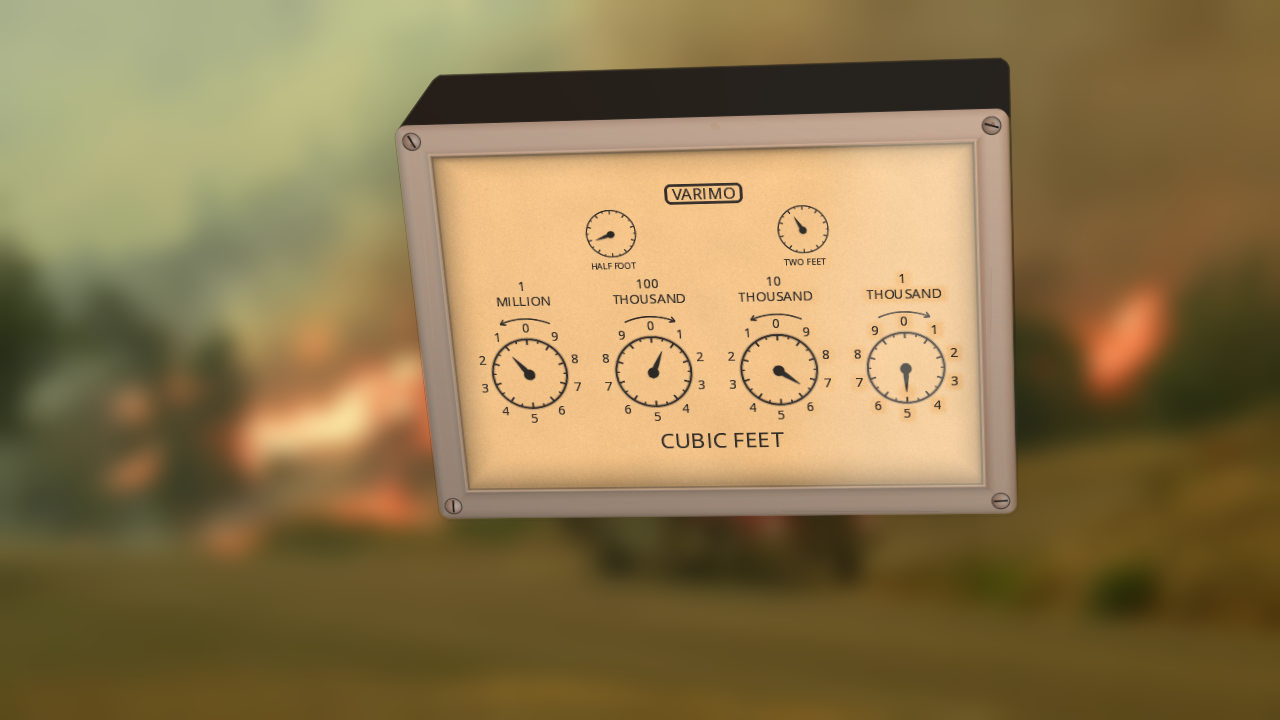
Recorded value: **106500** ft³
